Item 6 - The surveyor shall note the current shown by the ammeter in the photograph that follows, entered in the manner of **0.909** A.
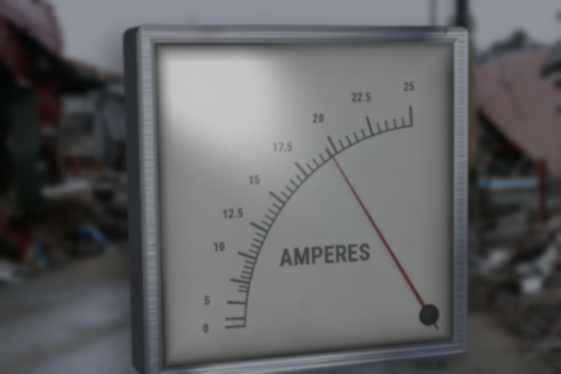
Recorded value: **19.5** A
